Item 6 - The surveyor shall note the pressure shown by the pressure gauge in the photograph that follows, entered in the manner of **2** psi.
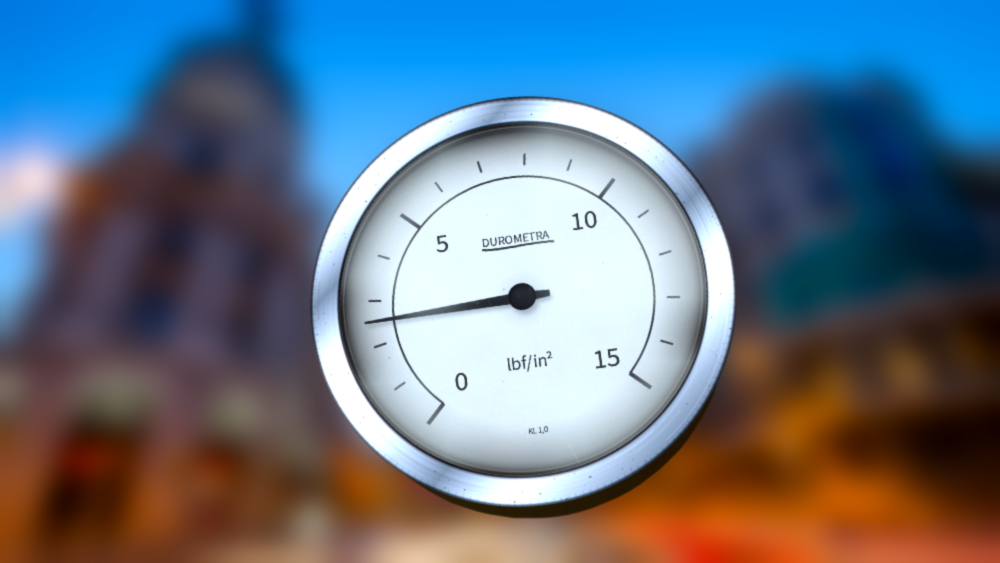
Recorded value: **2.5** psi
